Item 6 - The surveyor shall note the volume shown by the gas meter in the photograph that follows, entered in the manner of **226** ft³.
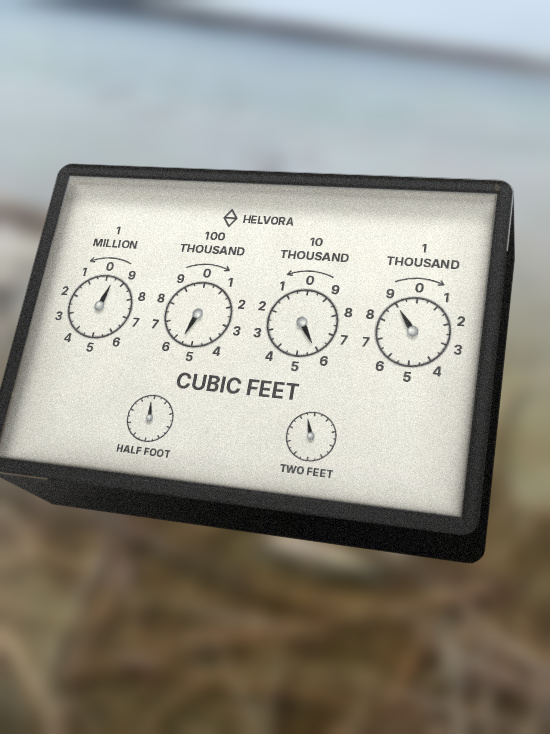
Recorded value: **955900** ft³
